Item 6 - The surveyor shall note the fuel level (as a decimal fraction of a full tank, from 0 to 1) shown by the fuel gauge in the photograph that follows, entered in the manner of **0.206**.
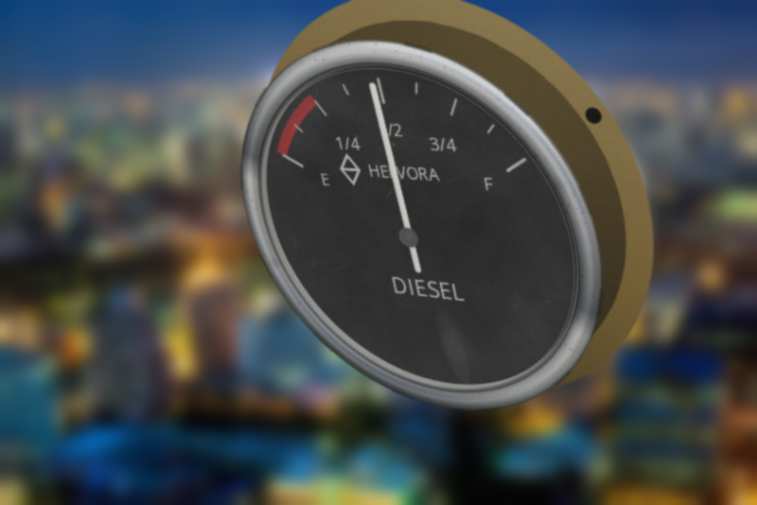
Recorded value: **0.5**
